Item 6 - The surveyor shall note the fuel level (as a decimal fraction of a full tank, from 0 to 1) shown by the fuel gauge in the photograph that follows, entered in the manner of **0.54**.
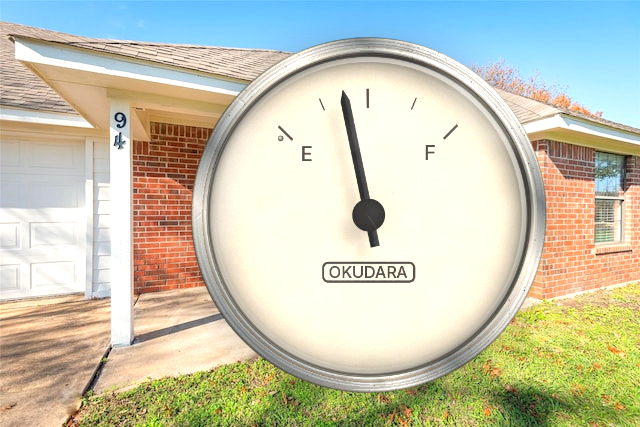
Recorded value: **0.375**
